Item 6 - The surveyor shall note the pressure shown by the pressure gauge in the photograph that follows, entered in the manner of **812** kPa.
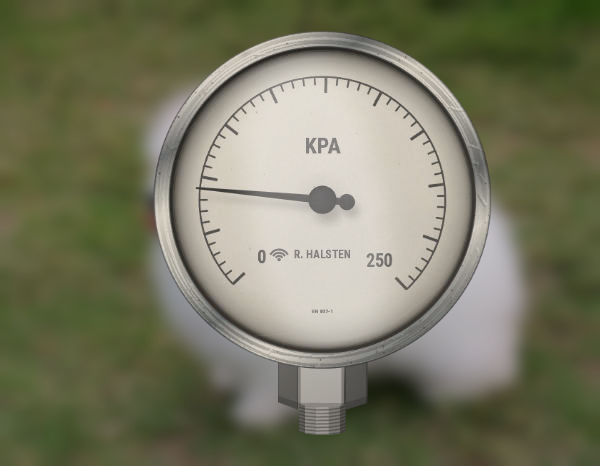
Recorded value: **45** kPa
